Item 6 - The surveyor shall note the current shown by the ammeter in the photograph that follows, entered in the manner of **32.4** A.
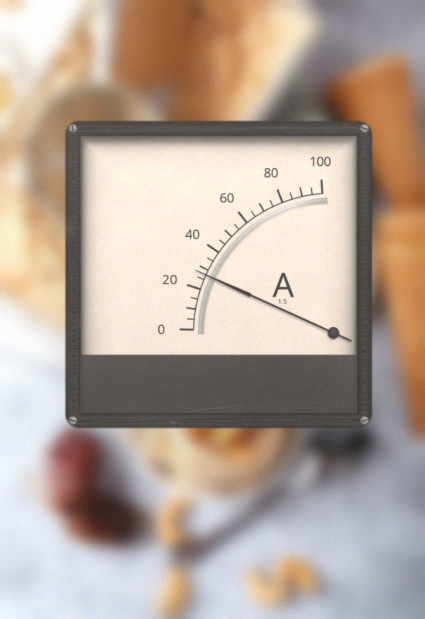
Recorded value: **27.5** A
